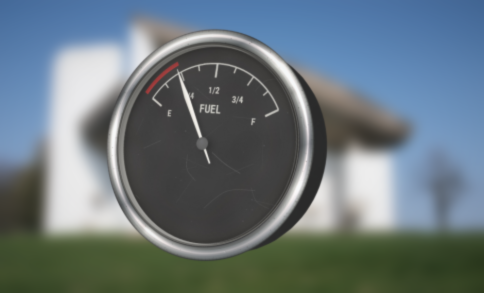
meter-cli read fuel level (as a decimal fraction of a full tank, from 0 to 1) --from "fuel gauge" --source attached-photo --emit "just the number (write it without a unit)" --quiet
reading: 0.25
